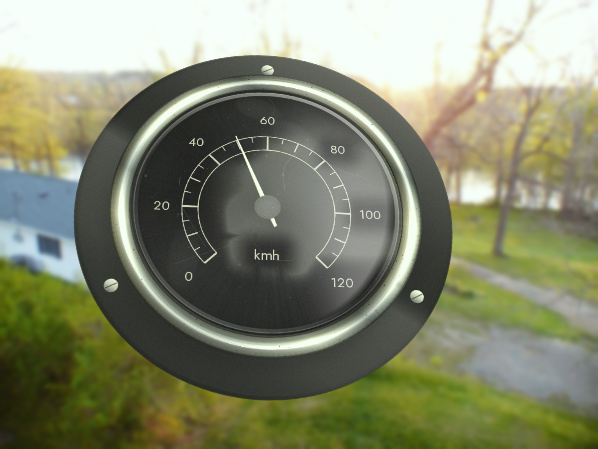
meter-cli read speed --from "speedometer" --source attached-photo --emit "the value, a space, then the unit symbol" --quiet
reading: 50 km/h
